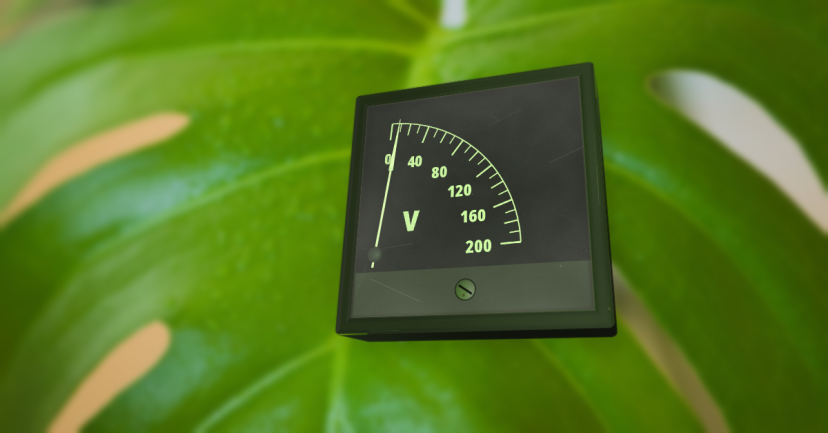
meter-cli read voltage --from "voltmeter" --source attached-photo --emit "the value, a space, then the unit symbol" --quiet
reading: 10 V
